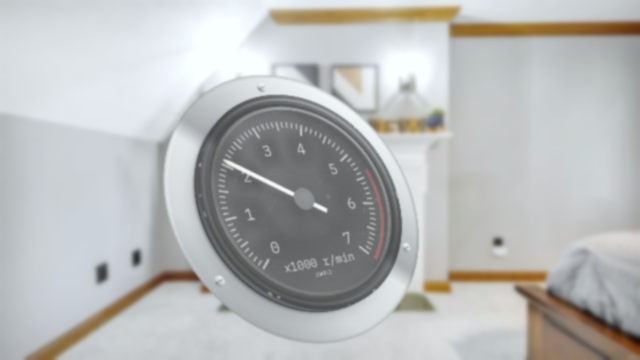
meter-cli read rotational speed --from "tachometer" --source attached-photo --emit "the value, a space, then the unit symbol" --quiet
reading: 2000 rpm
